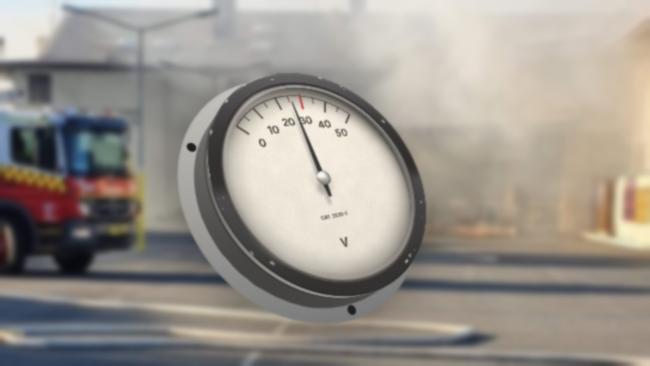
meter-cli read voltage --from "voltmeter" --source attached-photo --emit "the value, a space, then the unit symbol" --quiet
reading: 25 V
